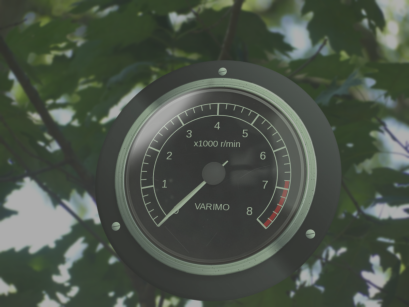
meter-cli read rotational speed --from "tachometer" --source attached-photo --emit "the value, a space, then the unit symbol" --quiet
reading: 0 rpm
